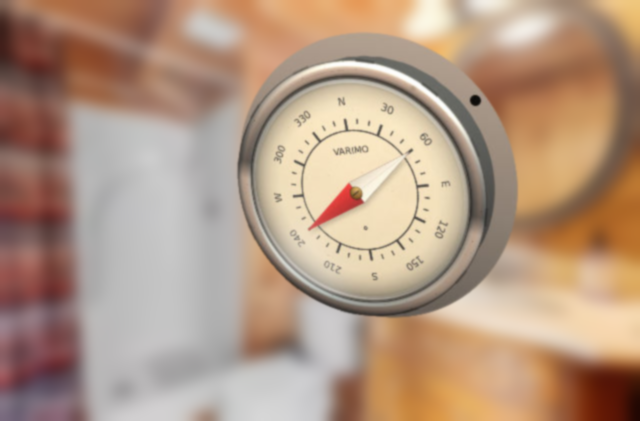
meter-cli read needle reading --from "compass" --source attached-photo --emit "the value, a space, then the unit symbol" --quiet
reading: 240 °
